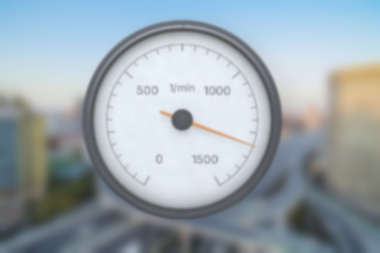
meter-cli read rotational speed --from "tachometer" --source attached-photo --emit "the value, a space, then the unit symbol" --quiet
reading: 1300 rpm
